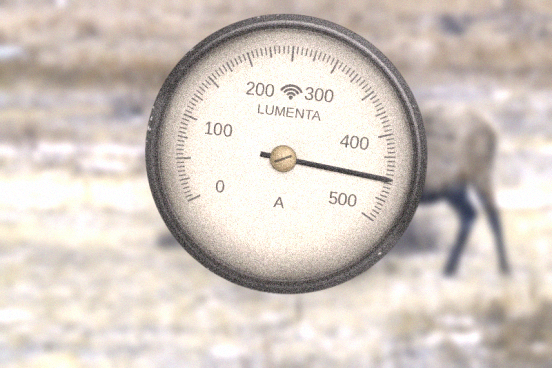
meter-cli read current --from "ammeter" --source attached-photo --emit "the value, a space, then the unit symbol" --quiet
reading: 450 A
